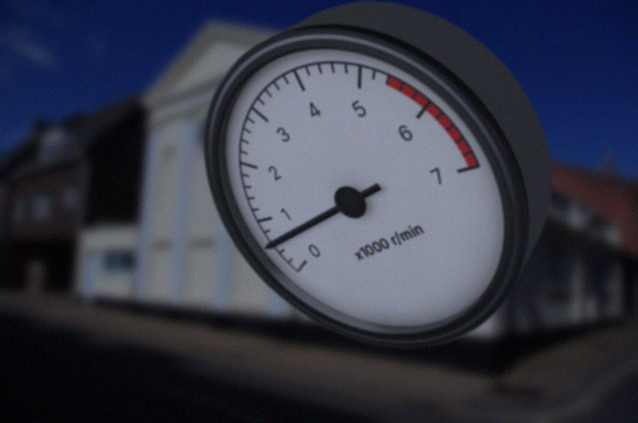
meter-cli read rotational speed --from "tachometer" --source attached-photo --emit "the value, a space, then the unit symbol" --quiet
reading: 600 rpm
